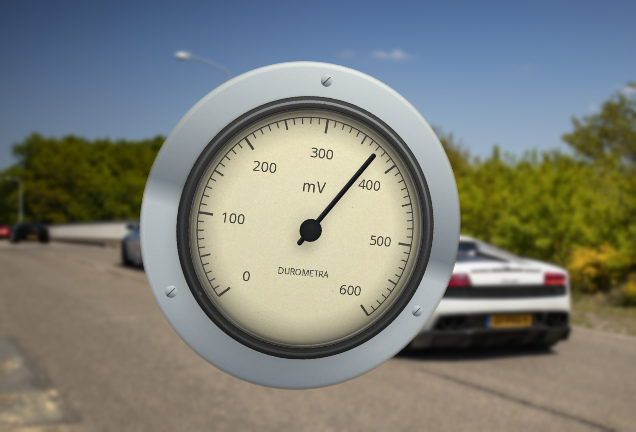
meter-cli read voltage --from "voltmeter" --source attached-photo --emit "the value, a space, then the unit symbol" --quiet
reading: 370 mV
